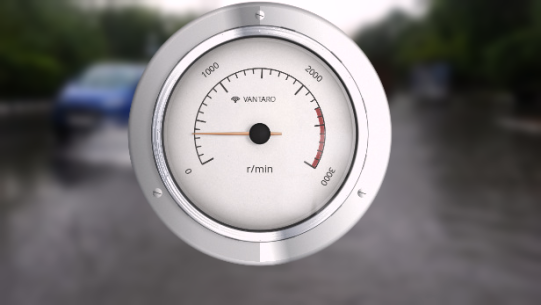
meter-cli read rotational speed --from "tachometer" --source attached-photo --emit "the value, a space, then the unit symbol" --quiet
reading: 350 rpm
